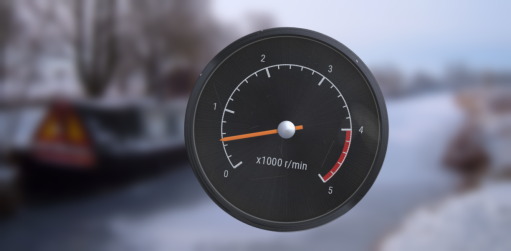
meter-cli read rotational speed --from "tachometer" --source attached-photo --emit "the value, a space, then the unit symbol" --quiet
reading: 500 rpm
